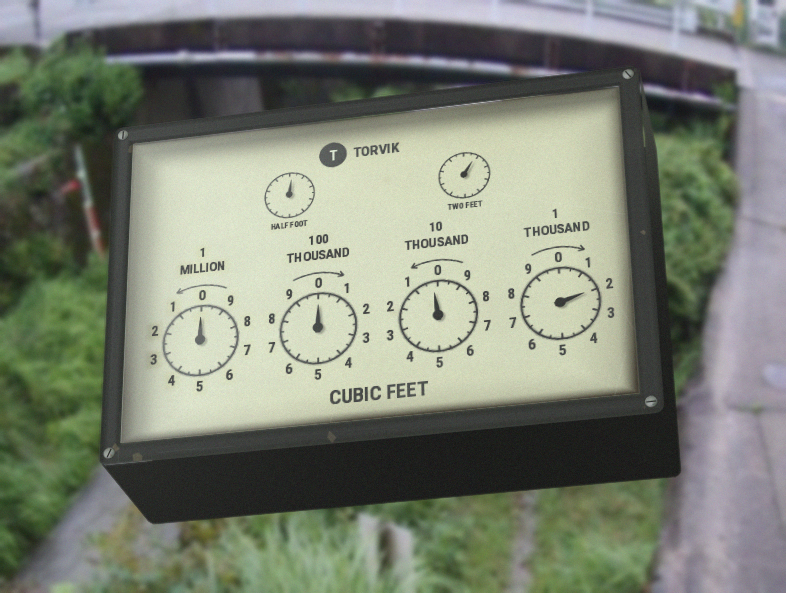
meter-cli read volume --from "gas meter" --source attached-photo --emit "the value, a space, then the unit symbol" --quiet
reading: 200 ft³
